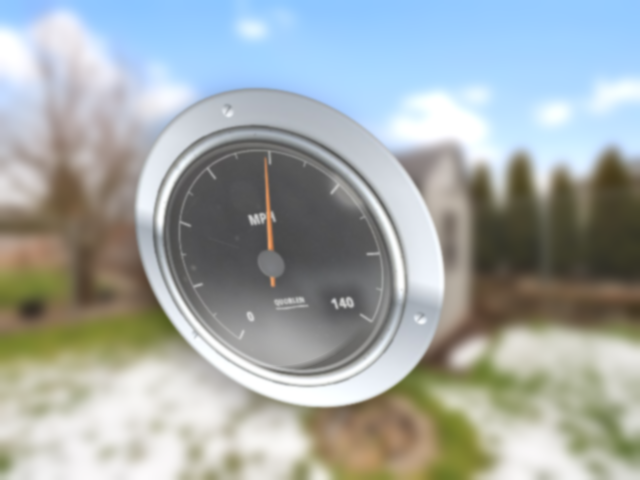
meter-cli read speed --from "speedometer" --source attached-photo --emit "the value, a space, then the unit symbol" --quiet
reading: 80 mph
